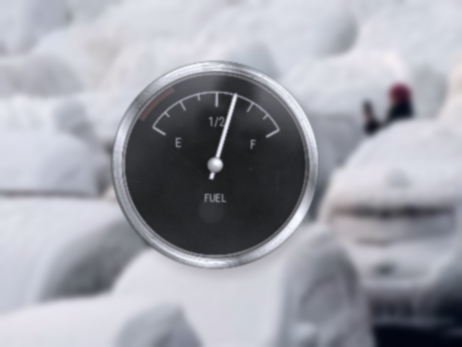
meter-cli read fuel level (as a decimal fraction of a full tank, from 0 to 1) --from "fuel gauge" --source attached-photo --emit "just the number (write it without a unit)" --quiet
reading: 0.625
